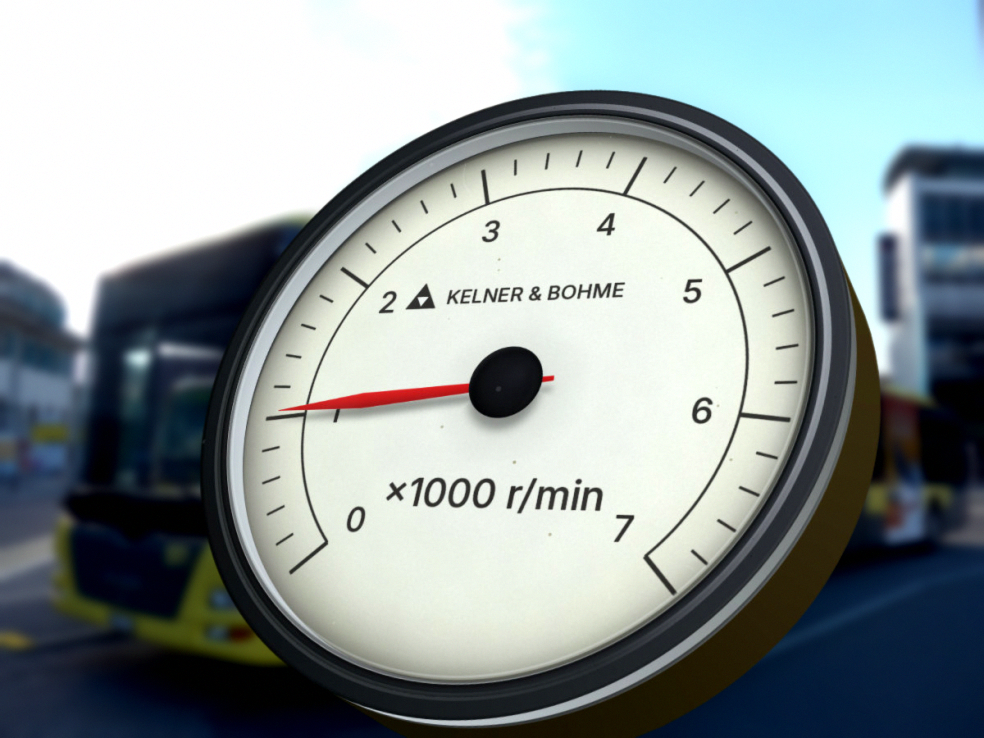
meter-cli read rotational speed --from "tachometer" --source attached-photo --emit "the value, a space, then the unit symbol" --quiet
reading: 1000 rpm
